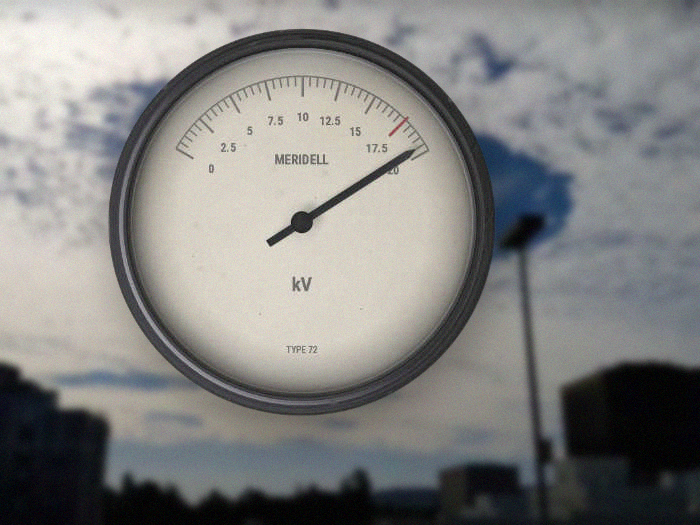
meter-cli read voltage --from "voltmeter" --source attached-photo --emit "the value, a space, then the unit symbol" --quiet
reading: 19.5 kV
